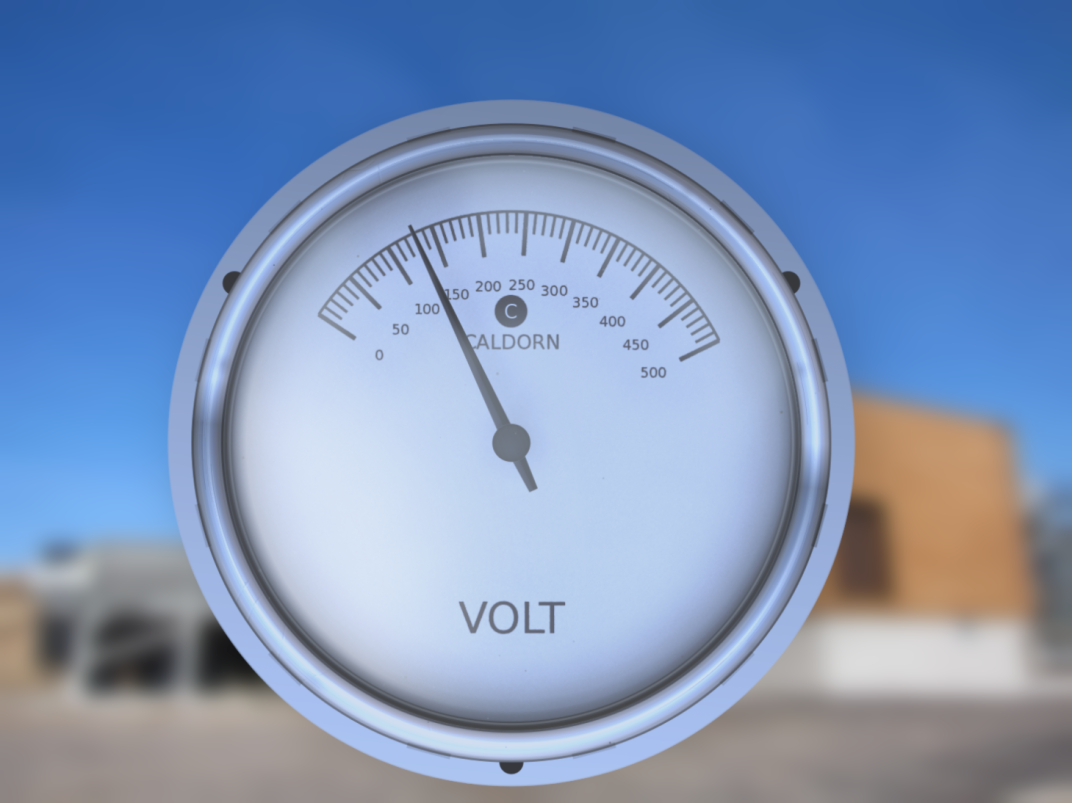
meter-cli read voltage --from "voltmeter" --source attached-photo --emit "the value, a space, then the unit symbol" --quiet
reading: 130 V
